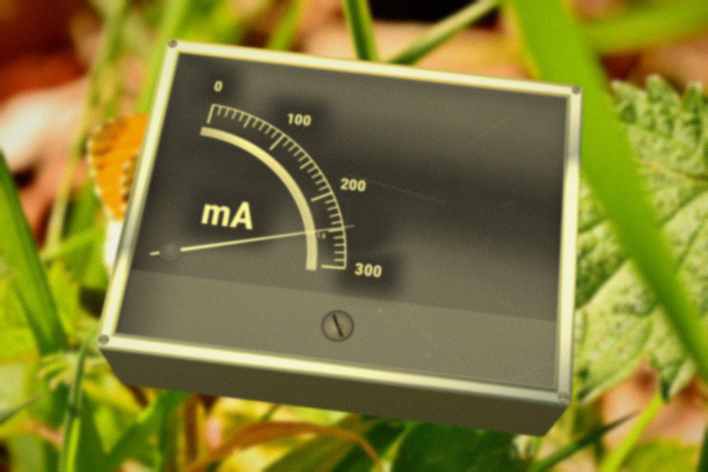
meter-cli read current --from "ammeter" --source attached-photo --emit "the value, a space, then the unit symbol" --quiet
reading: 250 mA
